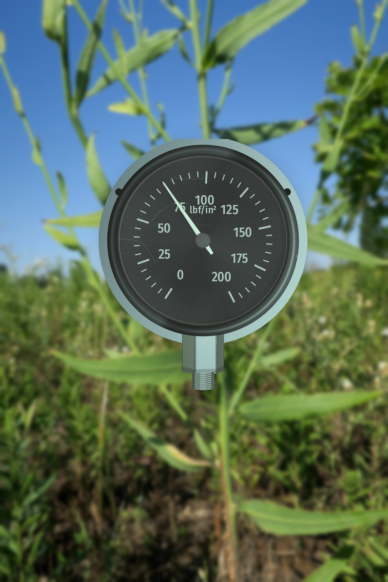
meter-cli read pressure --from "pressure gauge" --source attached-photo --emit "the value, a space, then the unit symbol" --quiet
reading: 75 psi
